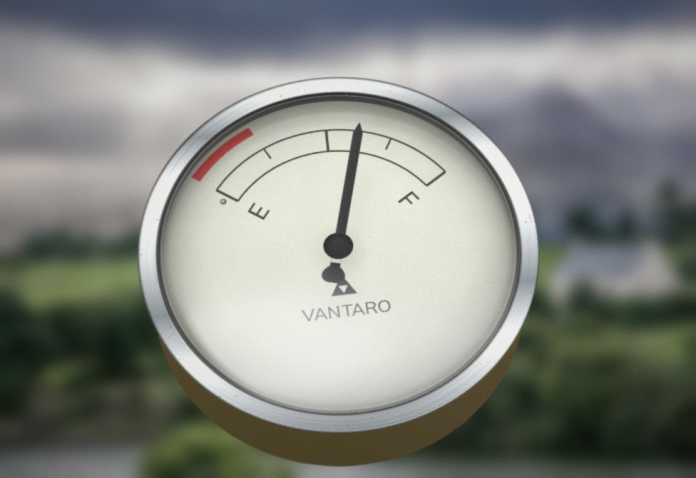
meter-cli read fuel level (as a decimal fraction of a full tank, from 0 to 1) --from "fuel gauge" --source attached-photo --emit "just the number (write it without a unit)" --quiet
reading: 0.625
